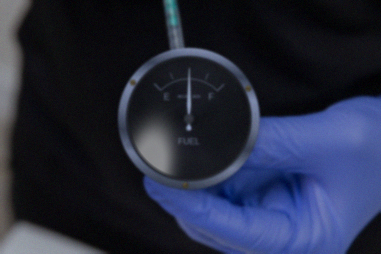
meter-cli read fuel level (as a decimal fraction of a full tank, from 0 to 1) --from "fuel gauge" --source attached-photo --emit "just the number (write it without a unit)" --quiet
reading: 0.5
